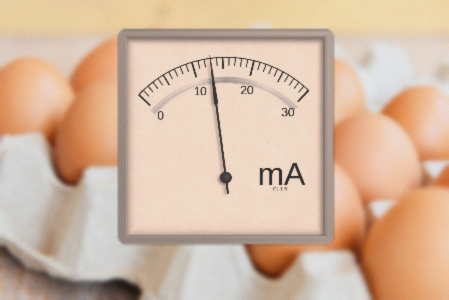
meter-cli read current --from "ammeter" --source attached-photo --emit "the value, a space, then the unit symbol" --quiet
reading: 13 mA
